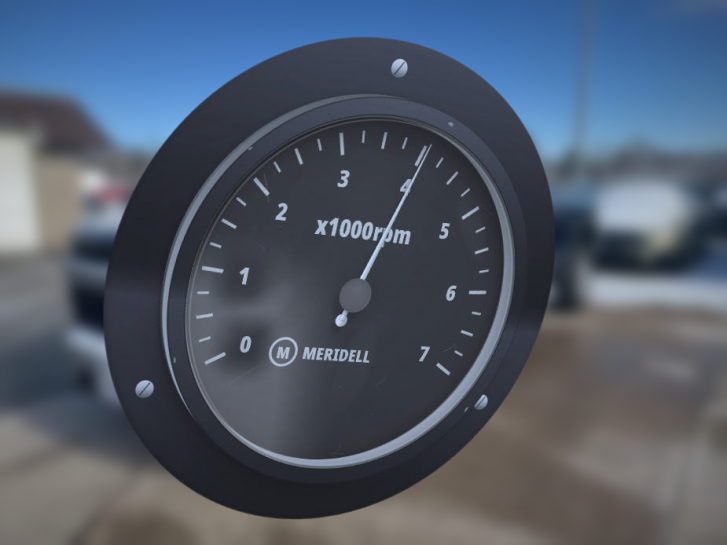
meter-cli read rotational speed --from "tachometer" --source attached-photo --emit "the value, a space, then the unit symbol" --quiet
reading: 4000 rpm
